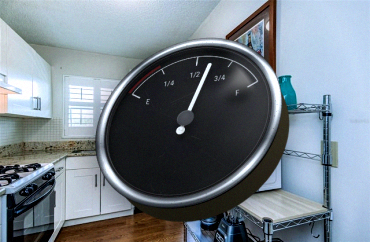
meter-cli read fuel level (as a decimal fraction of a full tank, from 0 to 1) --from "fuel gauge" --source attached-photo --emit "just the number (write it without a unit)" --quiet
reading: 0.625
